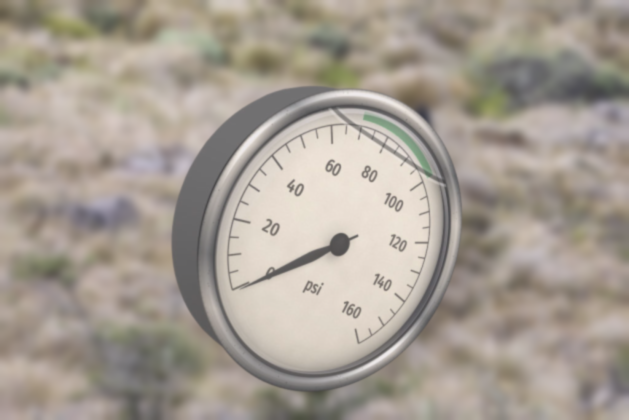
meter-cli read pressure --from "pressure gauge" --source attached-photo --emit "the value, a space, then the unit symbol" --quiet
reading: 0 psi
